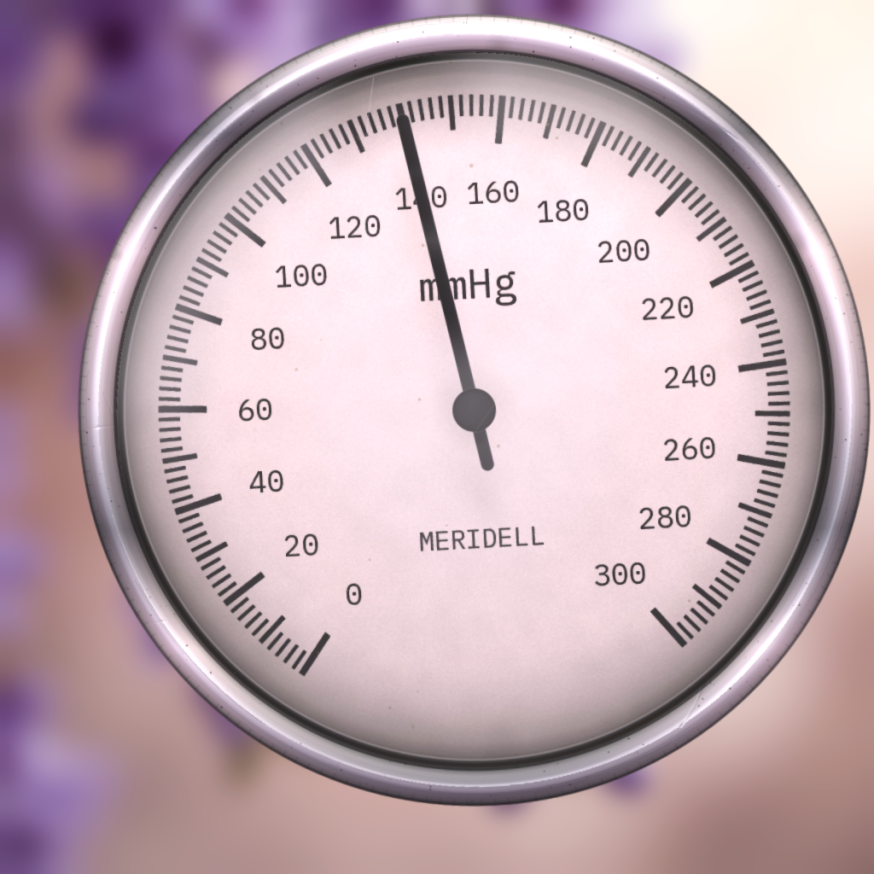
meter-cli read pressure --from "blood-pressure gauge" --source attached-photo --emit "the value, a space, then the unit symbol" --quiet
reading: 140 mmHg
